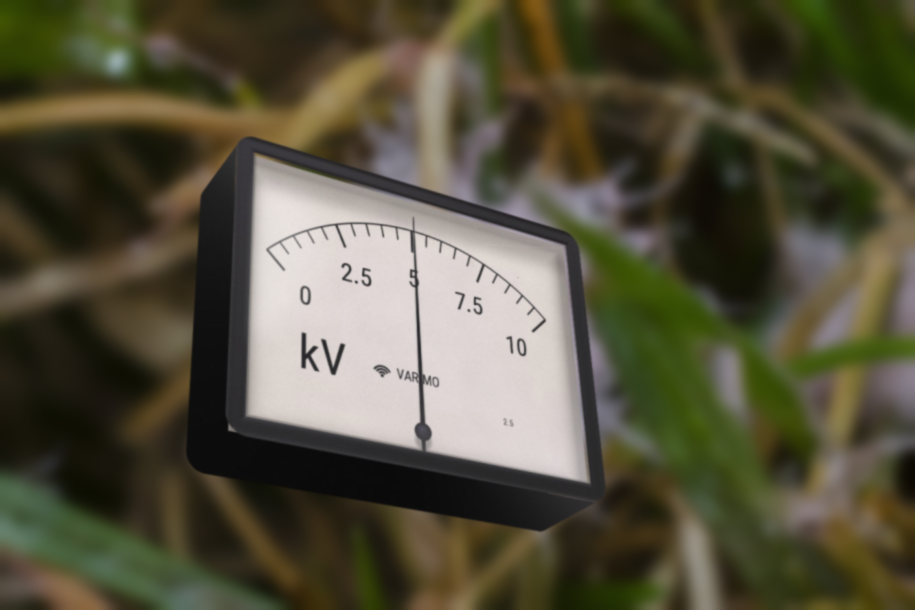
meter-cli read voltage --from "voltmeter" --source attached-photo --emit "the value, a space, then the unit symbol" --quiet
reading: 5 kV
